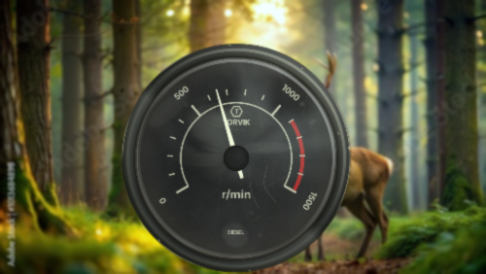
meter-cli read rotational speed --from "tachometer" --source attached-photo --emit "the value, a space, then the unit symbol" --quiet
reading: 650 rpm
